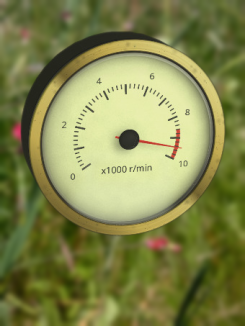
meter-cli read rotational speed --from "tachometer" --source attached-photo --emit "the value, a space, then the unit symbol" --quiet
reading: 9400 rpm
